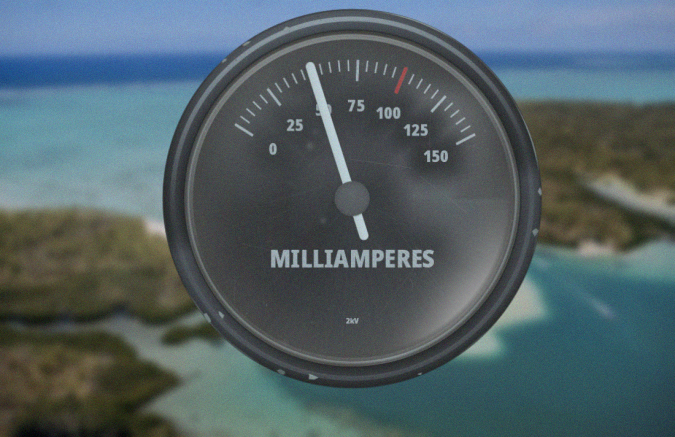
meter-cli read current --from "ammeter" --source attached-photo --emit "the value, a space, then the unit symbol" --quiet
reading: 50 mA
